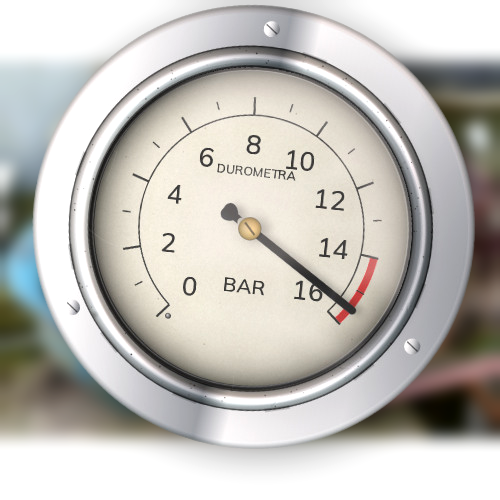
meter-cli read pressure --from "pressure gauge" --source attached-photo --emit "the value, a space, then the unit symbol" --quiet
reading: 15.5 bar
